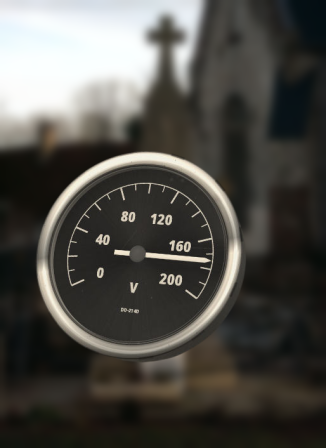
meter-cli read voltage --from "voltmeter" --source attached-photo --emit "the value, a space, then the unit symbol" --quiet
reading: 175 V
